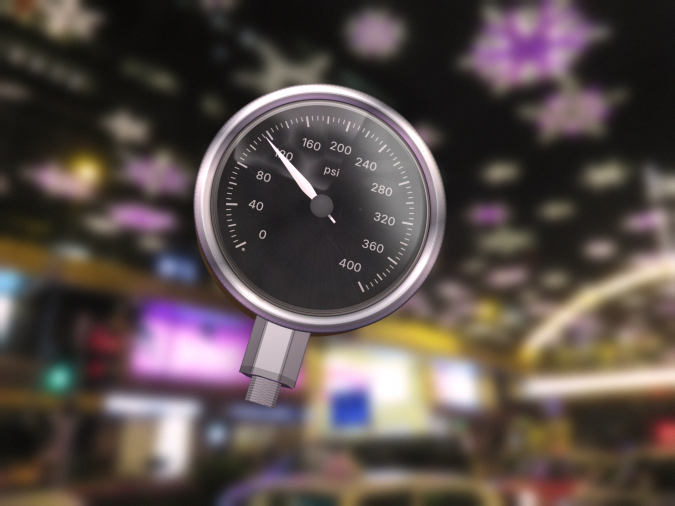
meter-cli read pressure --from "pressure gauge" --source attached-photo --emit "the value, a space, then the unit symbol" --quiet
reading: 115 psi
